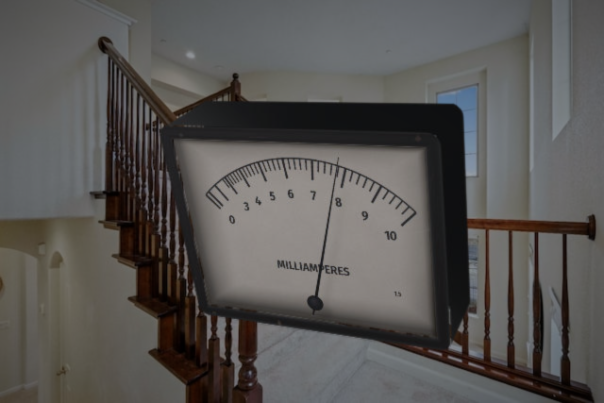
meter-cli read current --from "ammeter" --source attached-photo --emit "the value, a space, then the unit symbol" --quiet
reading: 7.8 mA
